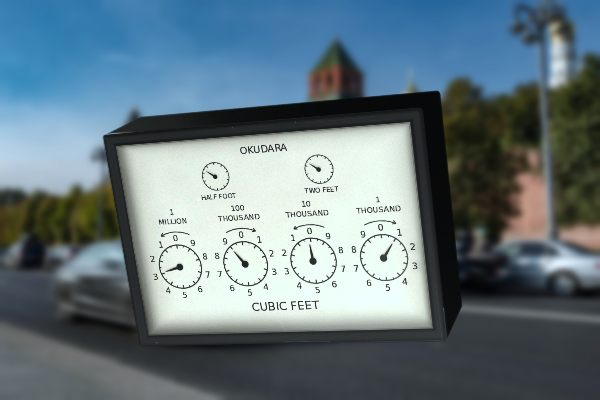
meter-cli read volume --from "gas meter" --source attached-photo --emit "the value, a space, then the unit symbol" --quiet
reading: 290100 ft³
